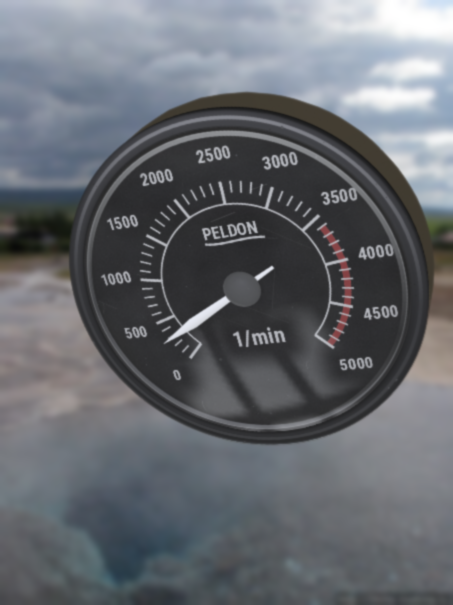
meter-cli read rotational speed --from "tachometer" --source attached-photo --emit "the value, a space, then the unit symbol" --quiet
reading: 300 rpm
